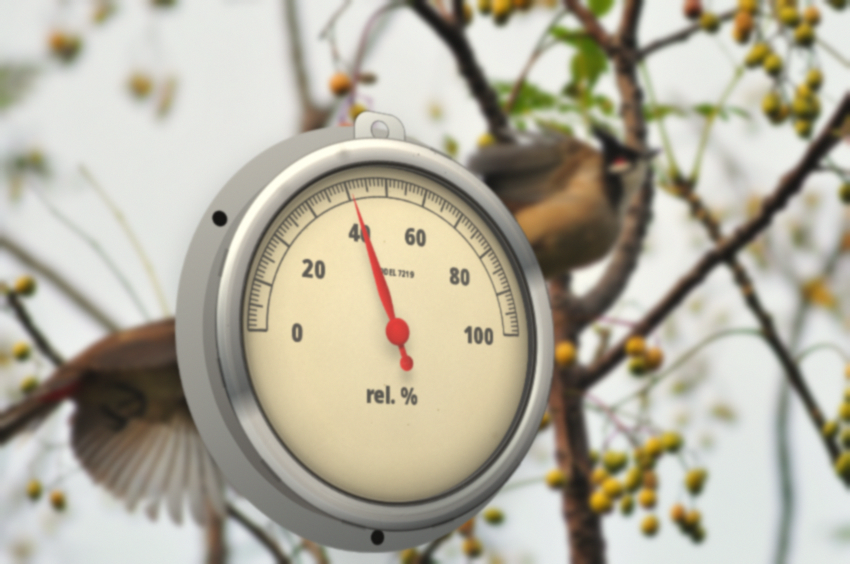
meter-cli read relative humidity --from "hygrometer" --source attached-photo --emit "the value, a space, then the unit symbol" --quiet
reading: 40 %
